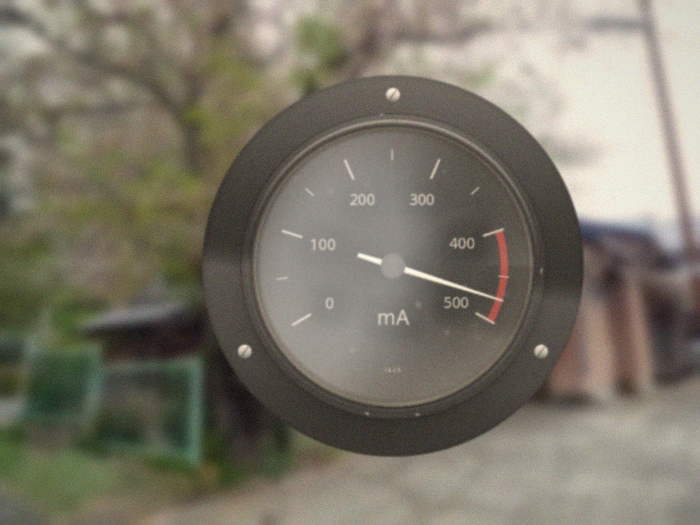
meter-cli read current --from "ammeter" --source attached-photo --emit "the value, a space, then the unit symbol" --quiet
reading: 475 mA
